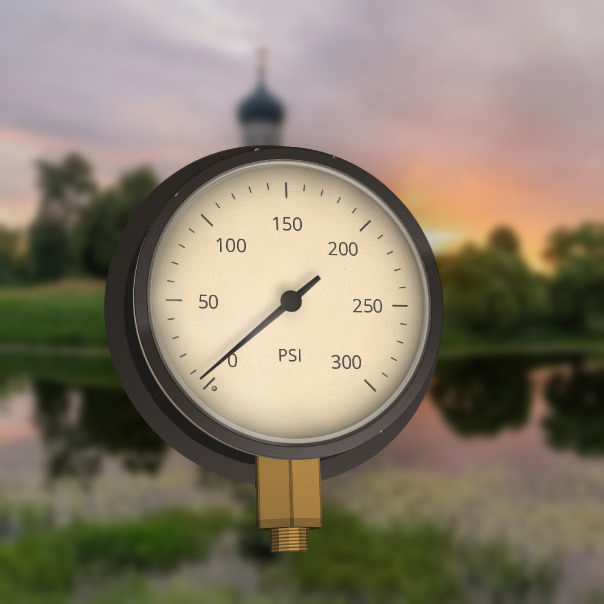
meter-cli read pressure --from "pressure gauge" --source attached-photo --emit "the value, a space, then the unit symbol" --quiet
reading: 5 psi
